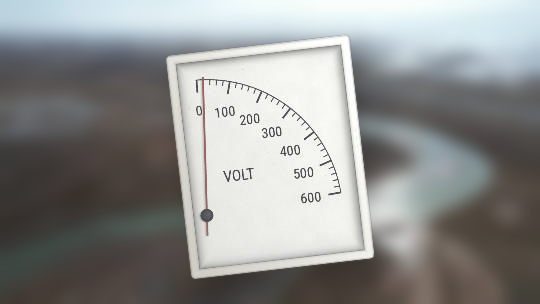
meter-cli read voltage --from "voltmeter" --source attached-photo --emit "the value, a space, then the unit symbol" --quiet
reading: 20 V
